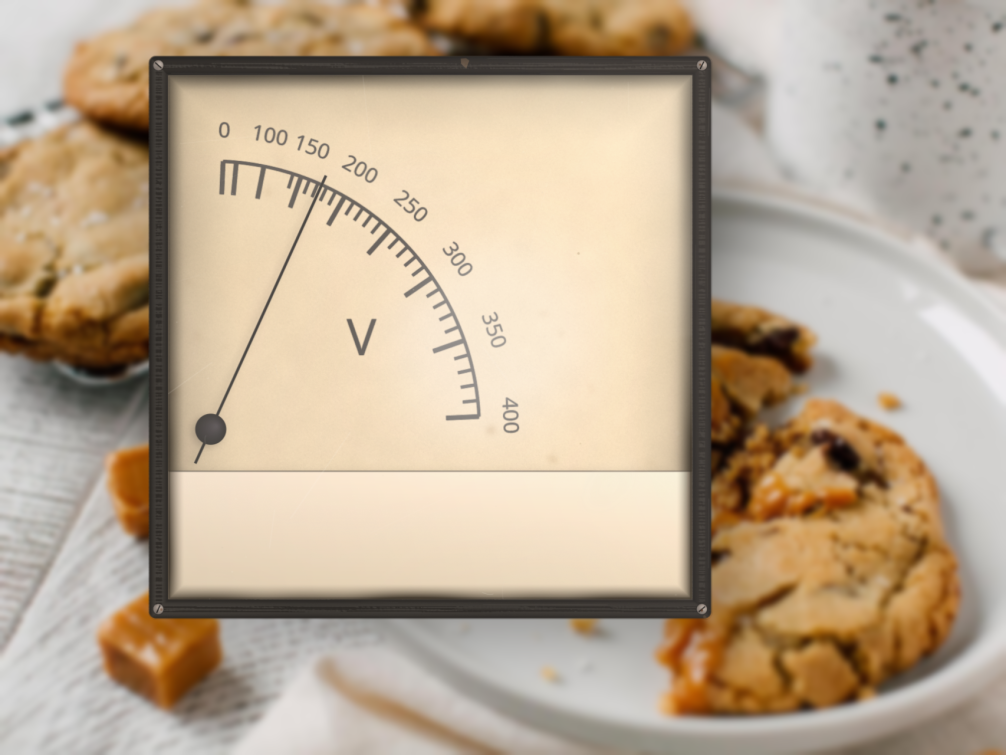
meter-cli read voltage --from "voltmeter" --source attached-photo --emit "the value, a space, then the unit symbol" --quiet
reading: 175 V
